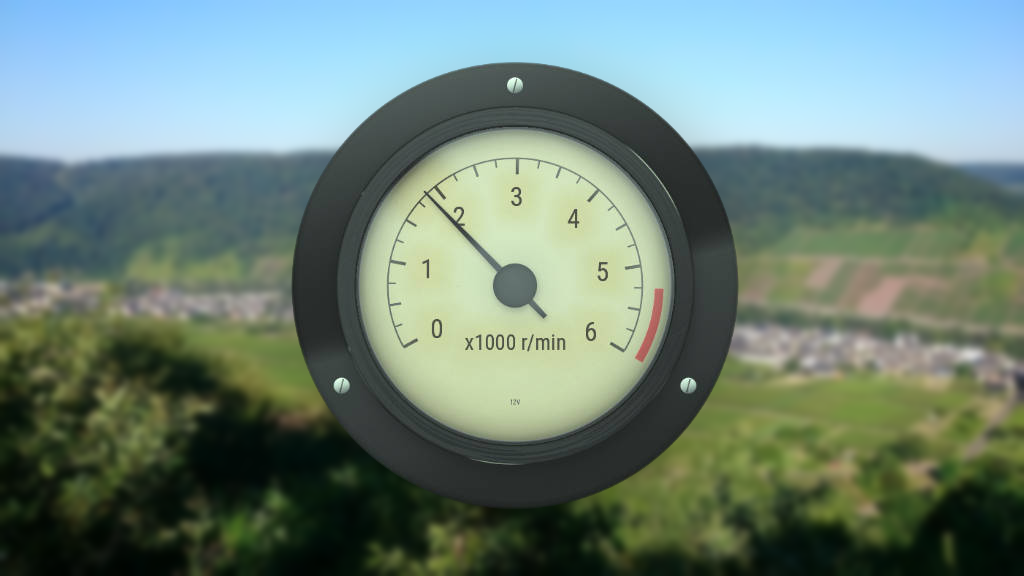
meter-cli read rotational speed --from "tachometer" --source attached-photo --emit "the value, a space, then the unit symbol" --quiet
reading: 1875 rpm
